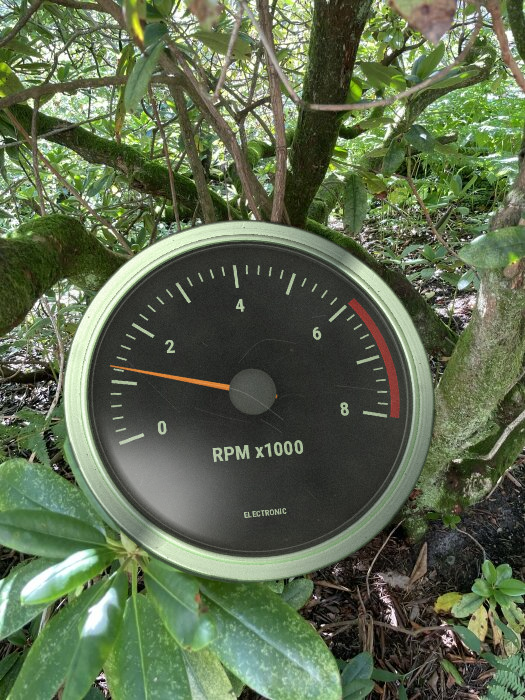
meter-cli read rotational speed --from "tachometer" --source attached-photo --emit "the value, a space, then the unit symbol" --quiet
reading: 1200 rpm
